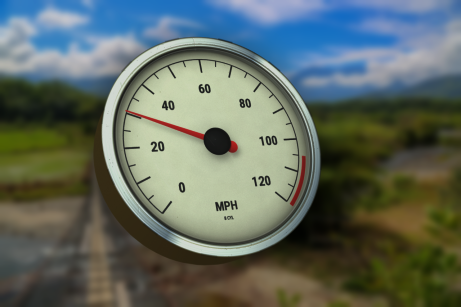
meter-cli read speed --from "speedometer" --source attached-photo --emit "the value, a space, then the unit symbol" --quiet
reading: 30 mph
